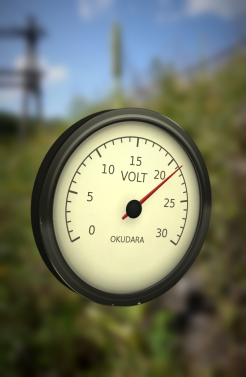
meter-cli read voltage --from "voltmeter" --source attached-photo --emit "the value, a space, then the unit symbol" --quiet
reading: 21 V
